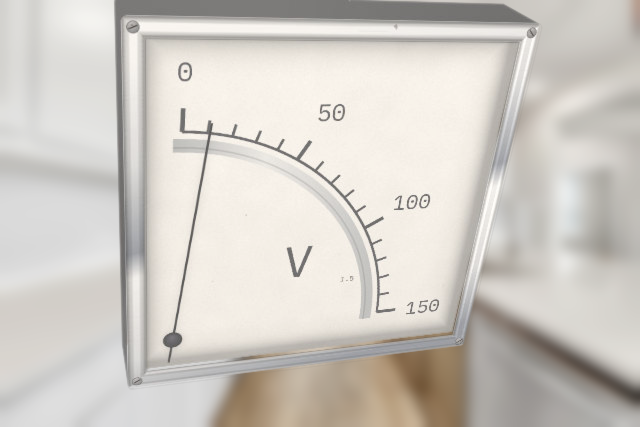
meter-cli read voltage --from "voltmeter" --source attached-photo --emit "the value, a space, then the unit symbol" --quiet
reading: 10 V
